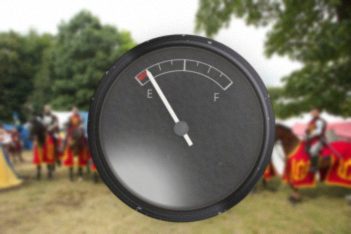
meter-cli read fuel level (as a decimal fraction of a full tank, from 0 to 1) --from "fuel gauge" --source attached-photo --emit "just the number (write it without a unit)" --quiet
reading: 0.125
